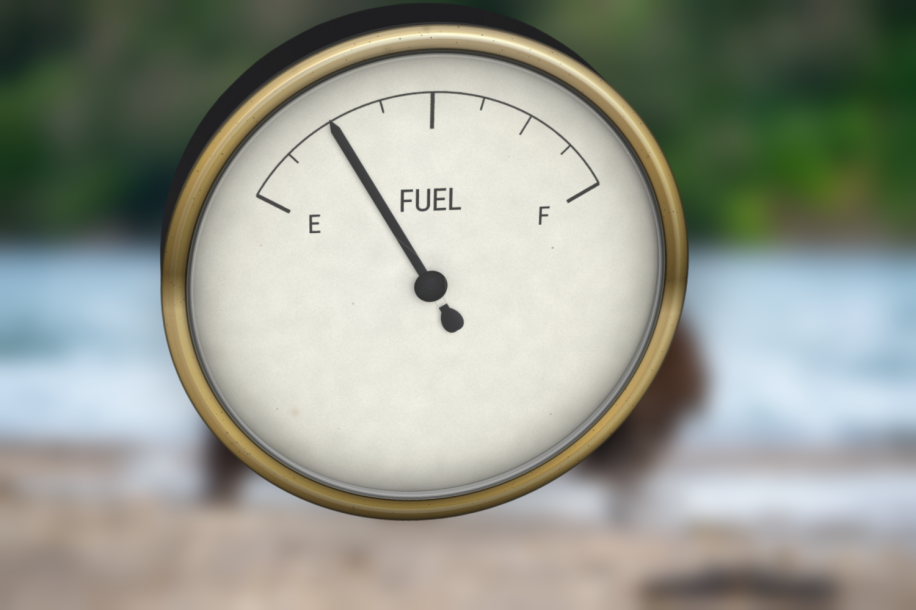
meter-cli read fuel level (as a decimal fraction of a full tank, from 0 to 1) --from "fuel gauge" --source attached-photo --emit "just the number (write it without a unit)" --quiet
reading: 0.25
